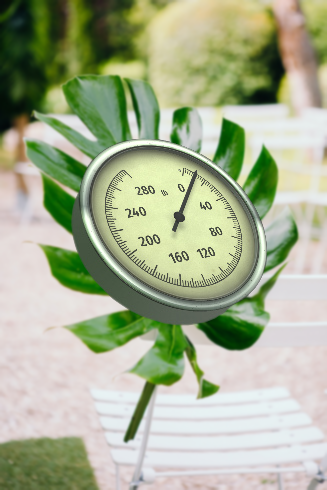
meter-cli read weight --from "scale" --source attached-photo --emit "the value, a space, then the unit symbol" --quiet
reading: 10 lb
